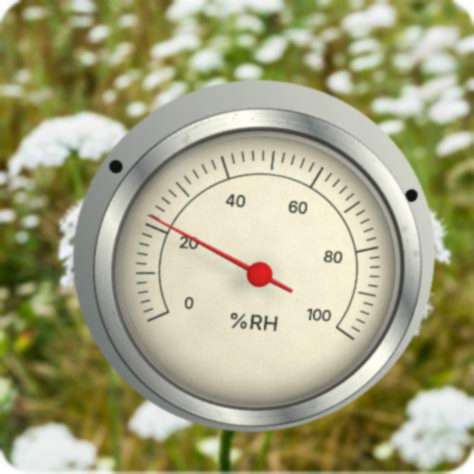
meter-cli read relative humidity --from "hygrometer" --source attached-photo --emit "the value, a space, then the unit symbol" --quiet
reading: 22 %
